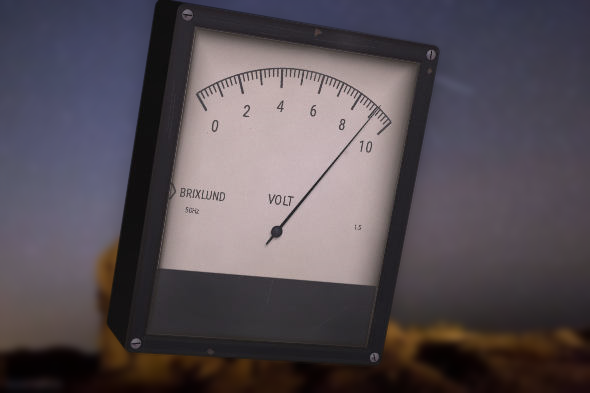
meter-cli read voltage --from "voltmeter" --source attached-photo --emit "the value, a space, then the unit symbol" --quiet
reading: 9 V
